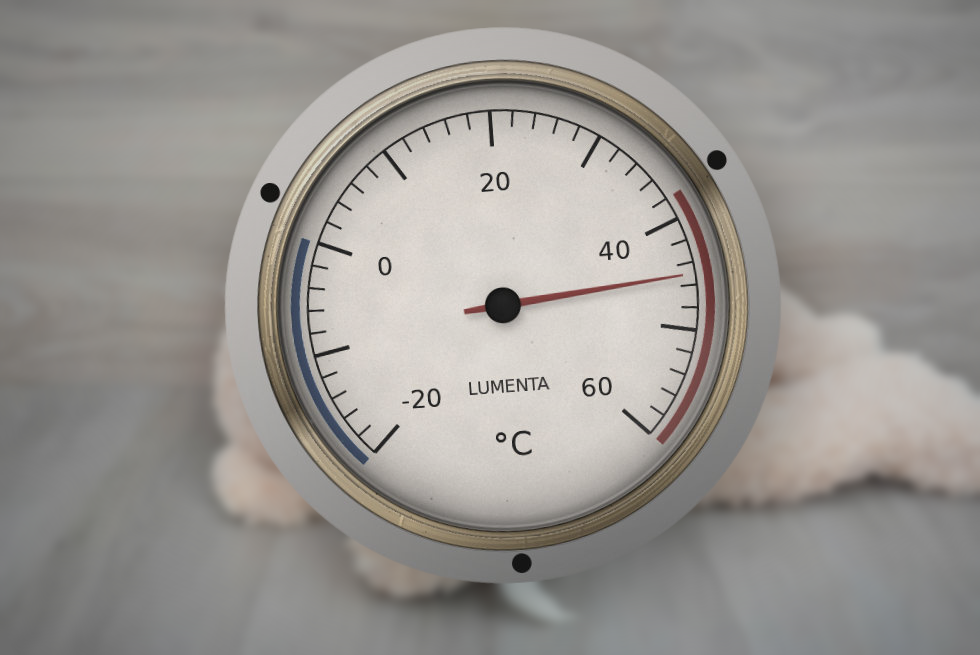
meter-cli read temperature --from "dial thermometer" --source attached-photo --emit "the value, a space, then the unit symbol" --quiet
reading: 45 °C
